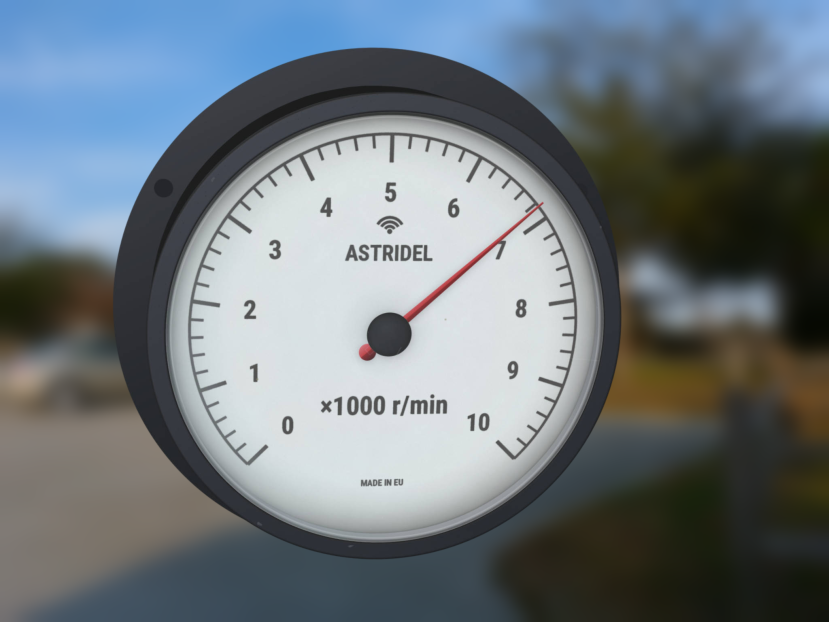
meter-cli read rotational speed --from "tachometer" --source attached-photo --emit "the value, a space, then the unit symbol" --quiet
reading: 6800 rpm
